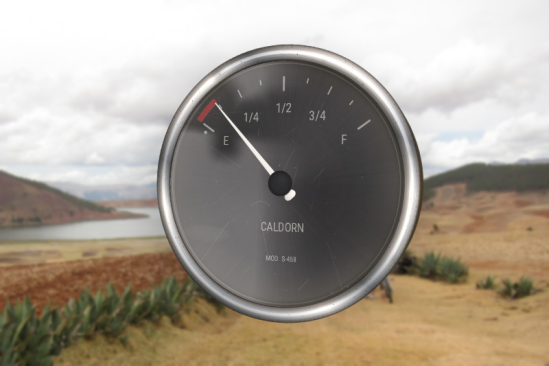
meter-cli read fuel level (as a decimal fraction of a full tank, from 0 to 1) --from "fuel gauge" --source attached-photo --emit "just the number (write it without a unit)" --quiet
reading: 0.125
